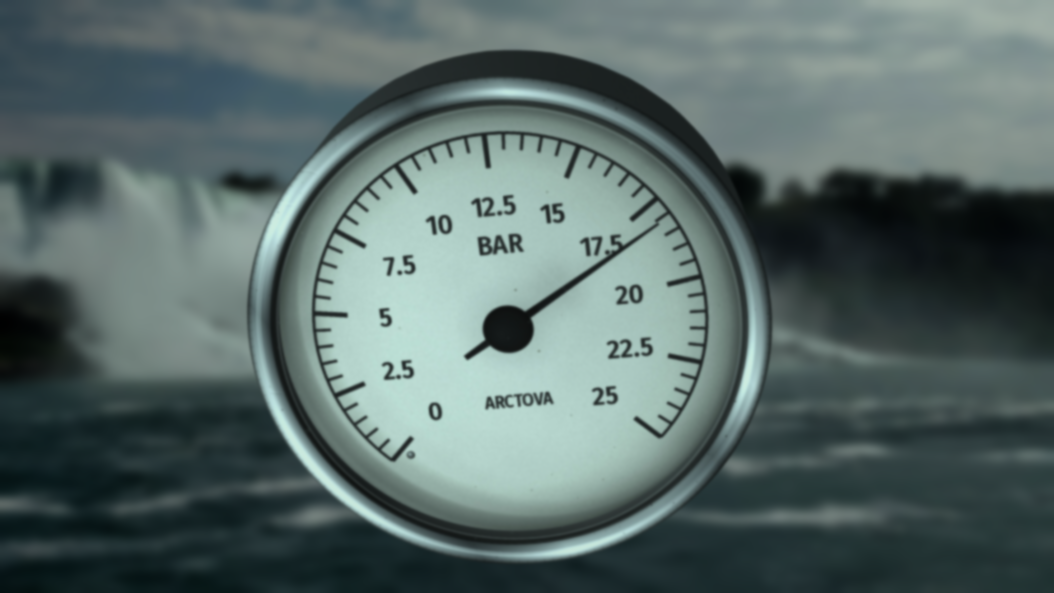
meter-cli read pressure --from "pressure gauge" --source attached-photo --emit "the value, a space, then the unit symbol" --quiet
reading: 18 bar
